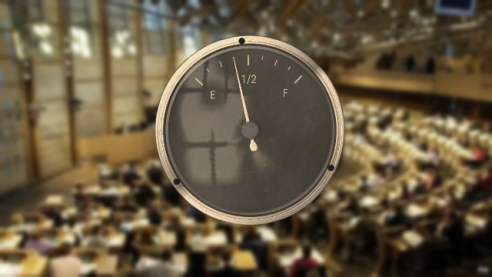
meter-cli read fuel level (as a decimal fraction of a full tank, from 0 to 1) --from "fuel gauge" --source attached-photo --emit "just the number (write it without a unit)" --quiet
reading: 0.375
